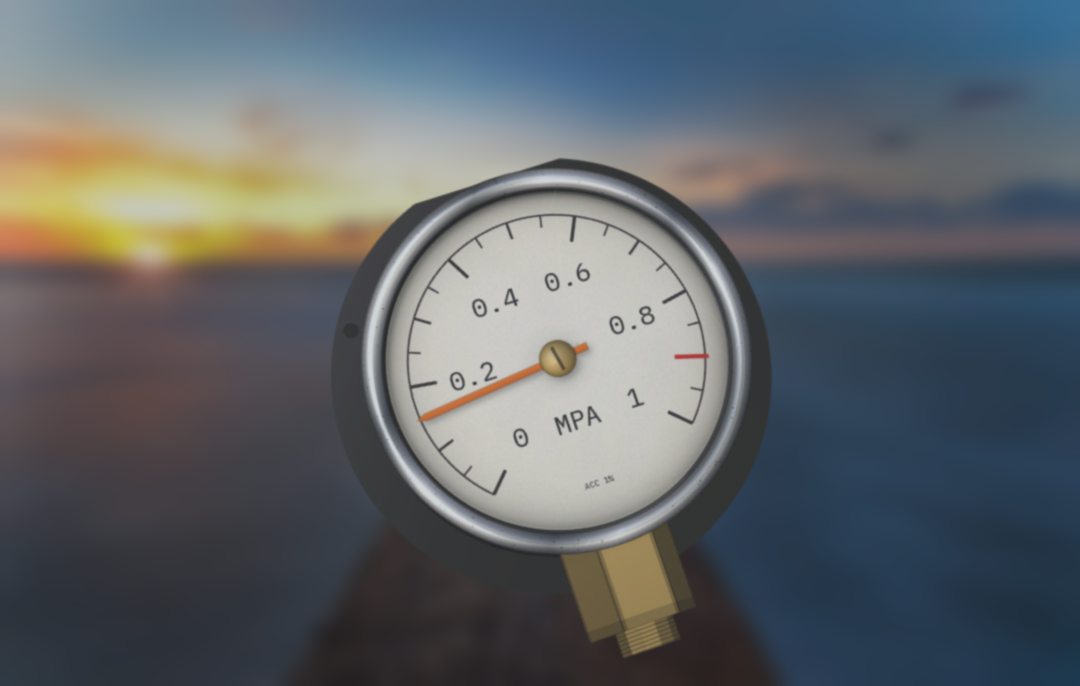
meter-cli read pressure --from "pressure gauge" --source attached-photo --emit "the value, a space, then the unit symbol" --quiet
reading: 0.15 MPa
